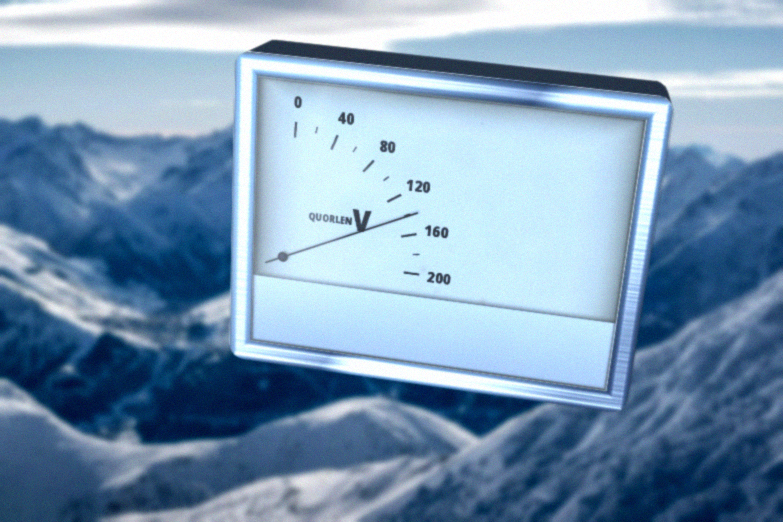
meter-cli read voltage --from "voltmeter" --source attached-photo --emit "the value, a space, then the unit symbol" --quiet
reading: 140 V
